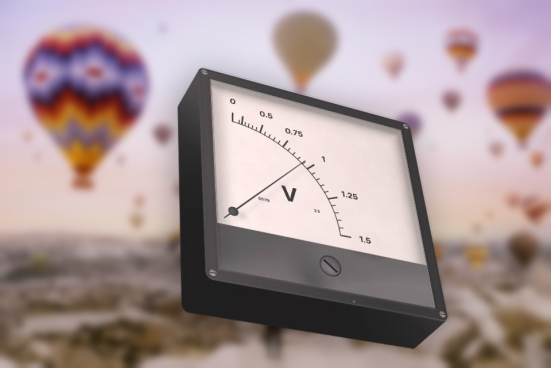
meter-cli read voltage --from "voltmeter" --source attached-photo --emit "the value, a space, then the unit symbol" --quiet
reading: 0.95 V
